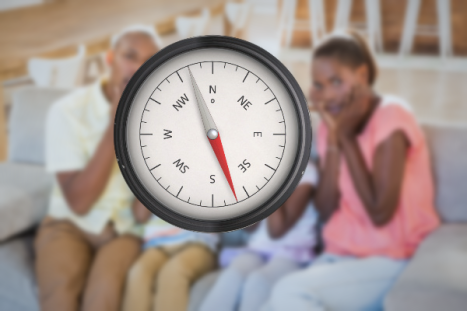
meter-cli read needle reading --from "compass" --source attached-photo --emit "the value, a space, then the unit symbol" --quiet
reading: 160 °
